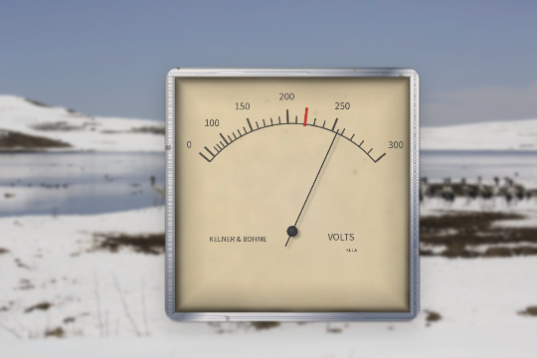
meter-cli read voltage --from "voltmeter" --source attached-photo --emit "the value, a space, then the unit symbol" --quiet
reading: 255 V
